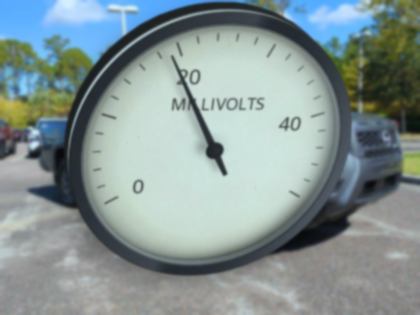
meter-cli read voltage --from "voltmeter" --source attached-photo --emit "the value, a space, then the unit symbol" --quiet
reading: 19 mV
